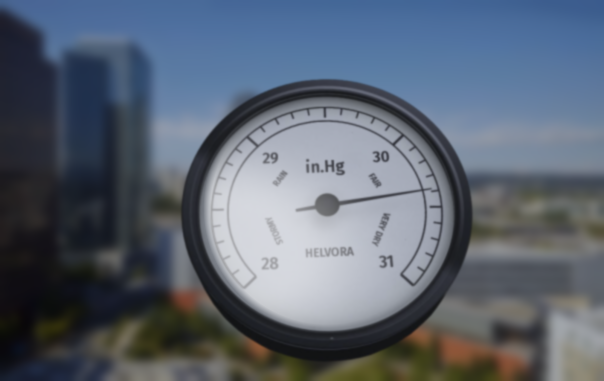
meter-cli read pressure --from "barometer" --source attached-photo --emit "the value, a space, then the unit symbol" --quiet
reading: 30.4 inHg
